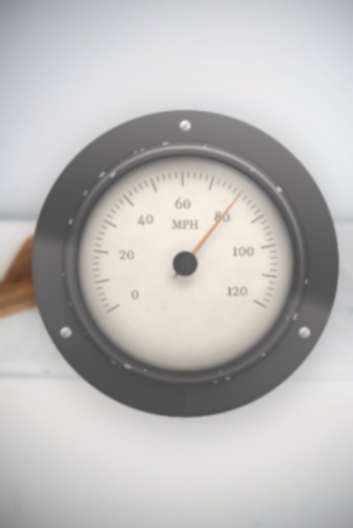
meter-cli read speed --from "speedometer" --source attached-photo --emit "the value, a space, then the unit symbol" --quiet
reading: 80 mph
